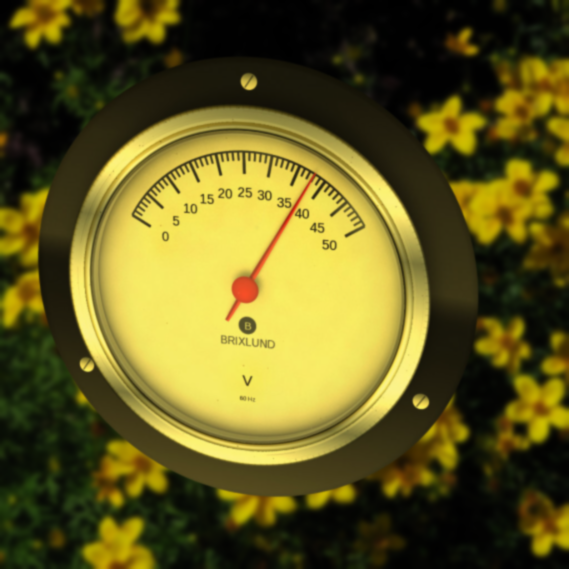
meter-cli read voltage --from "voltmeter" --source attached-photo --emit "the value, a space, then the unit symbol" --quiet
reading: 38 V
